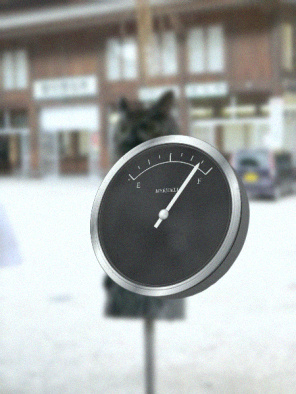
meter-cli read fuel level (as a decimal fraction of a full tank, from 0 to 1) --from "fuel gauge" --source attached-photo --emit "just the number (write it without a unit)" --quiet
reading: 0.875
